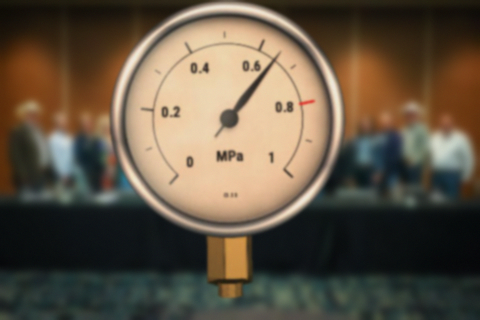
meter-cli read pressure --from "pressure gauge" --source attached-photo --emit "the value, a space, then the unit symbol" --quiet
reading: 0.65 MPa
